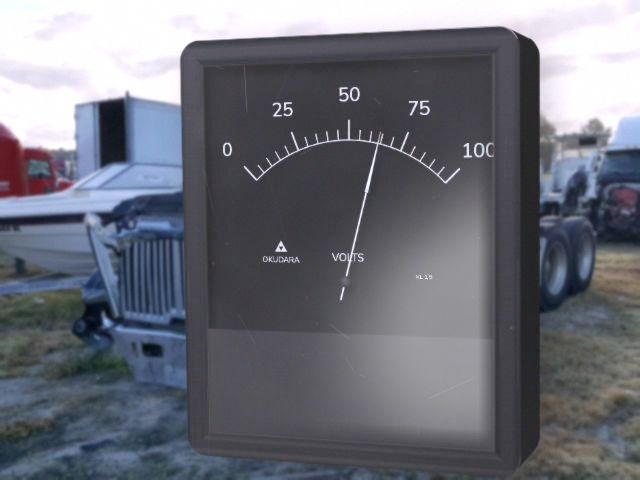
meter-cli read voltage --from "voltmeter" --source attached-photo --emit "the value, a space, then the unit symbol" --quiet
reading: 65 V
